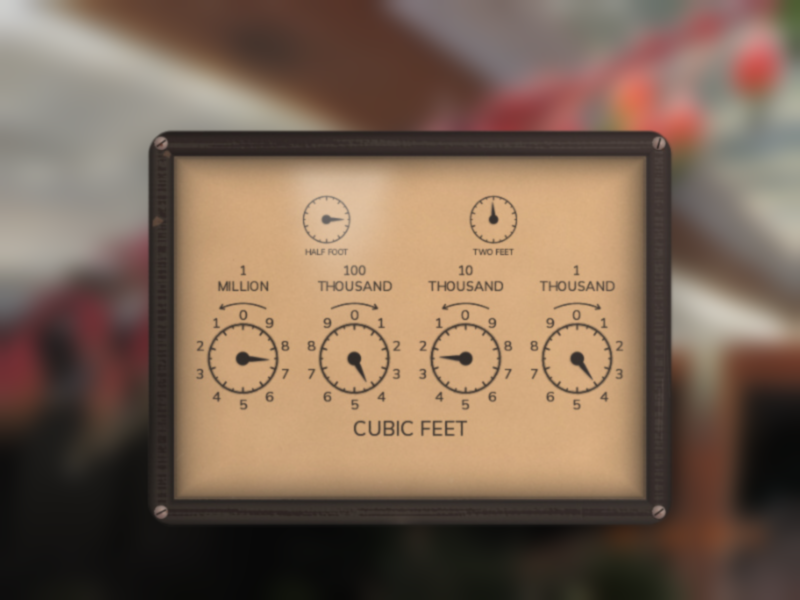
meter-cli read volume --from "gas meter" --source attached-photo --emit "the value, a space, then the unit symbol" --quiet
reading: 742400 ft³
